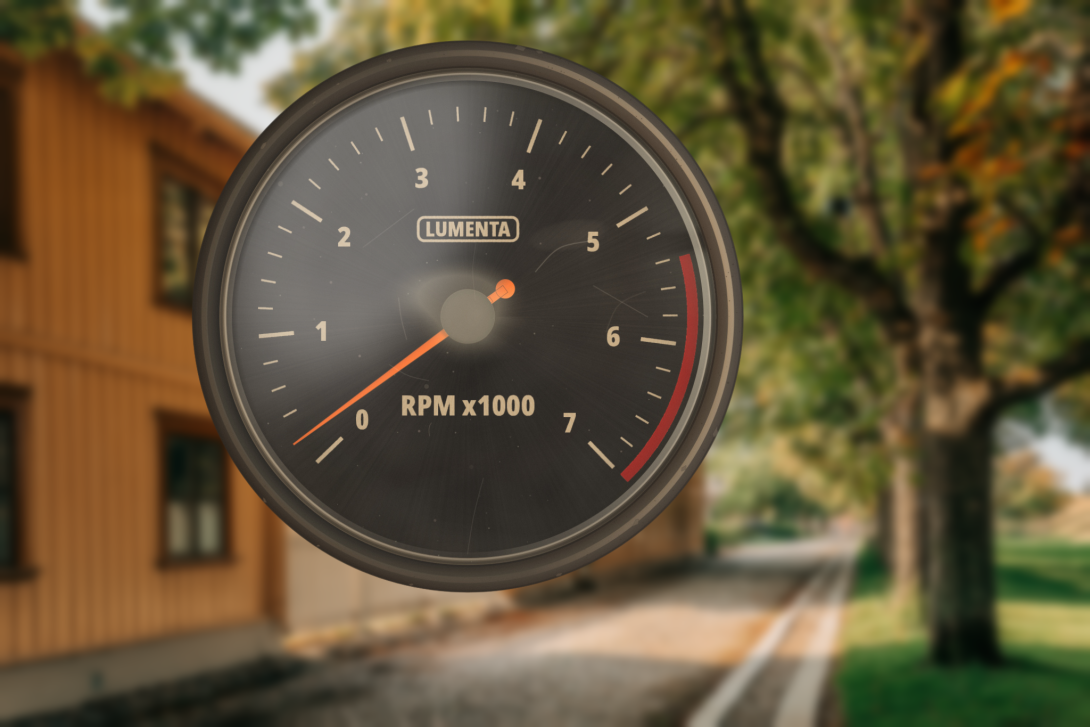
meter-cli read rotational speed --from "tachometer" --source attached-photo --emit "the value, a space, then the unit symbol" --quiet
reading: 200 rpm
